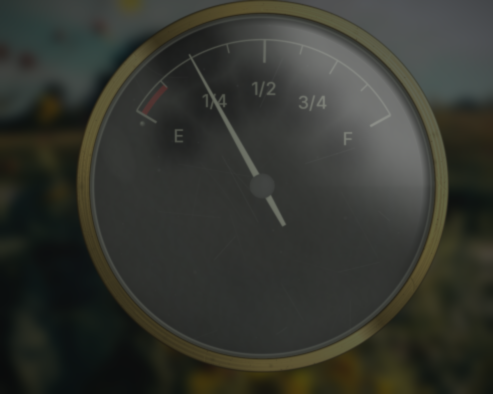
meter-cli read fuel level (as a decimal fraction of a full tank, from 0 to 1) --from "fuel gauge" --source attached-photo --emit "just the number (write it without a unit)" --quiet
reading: 0.25
